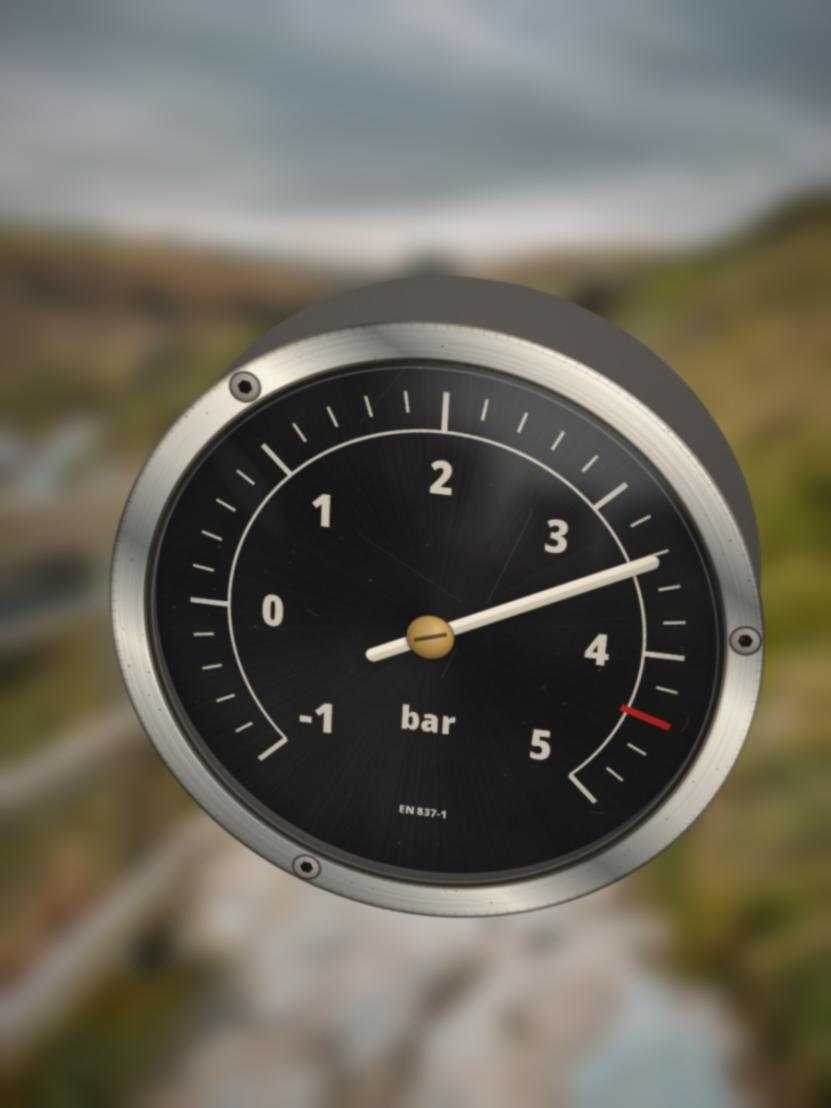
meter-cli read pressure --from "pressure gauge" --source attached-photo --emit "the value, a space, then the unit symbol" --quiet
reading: 3.4 bar
